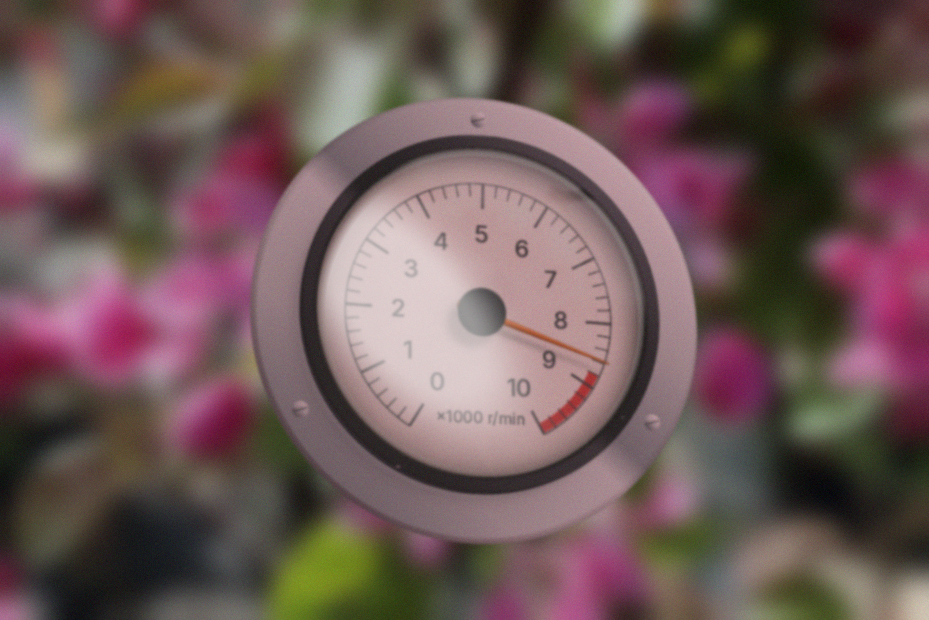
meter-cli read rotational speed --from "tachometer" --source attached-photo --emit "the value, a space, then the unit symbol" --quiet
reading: 8600 rpm
